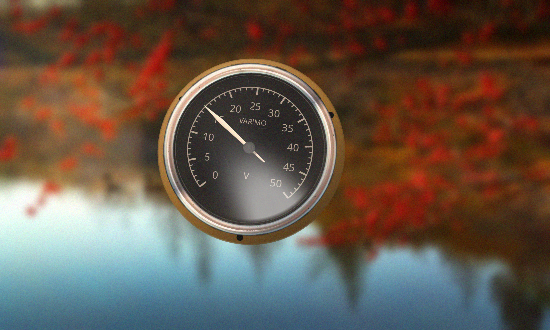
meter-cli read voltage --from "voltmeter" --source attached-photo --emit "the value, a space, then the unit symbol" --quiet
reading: 15 V
